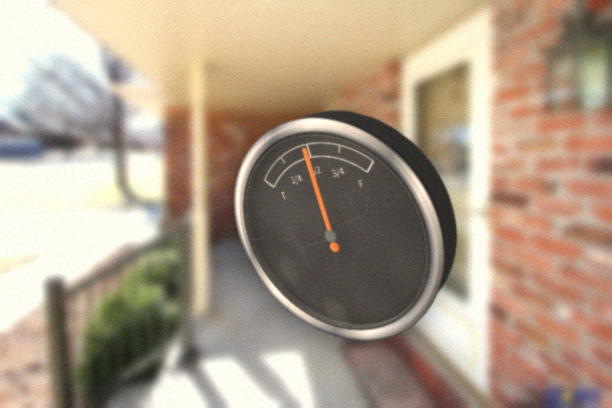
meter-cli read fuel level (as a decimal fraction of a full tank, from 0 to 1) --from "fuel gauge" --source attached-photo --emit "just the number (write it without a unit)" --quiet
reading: 0.5
